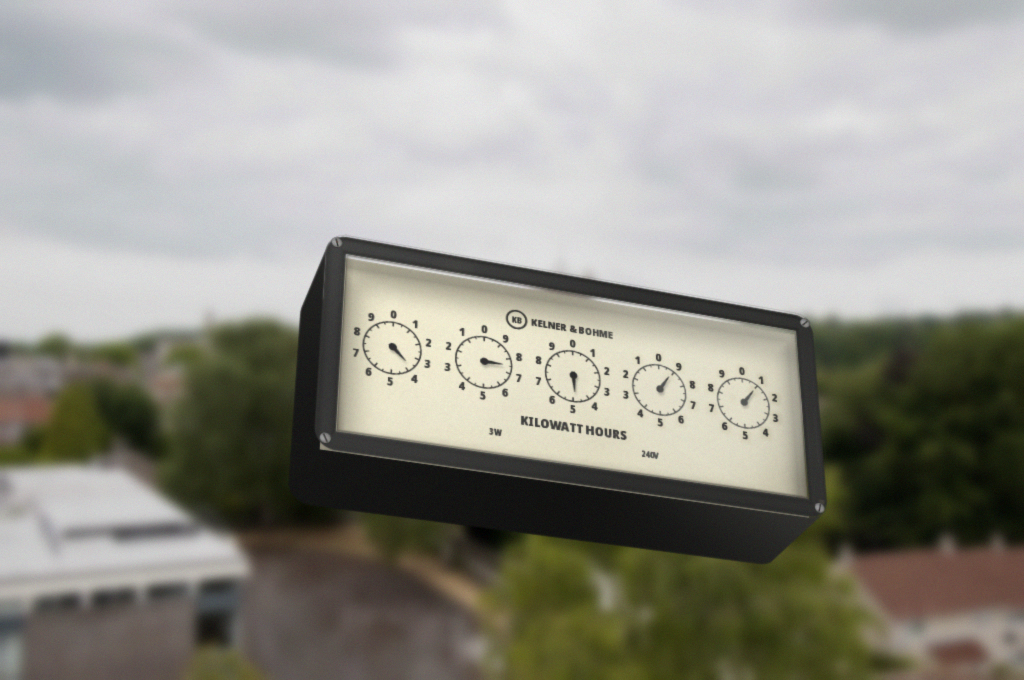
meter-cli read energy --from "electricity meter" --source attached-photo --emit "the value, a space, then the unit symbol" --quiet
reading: 37491 kWh
